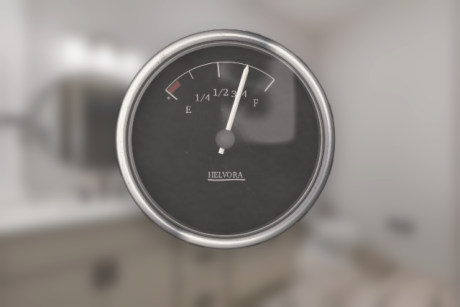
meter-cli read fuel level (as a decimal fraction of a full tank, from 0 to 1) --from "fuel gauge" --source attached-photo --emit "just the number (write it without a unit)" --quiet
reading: 0.75
